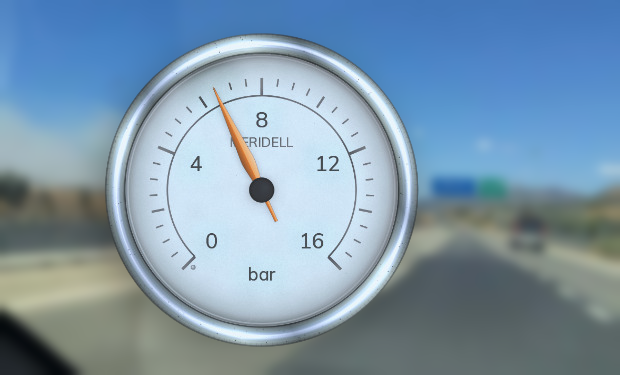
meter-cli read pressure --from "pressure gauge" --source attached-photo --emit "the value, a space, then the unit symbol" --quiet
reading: 6.5 bar
